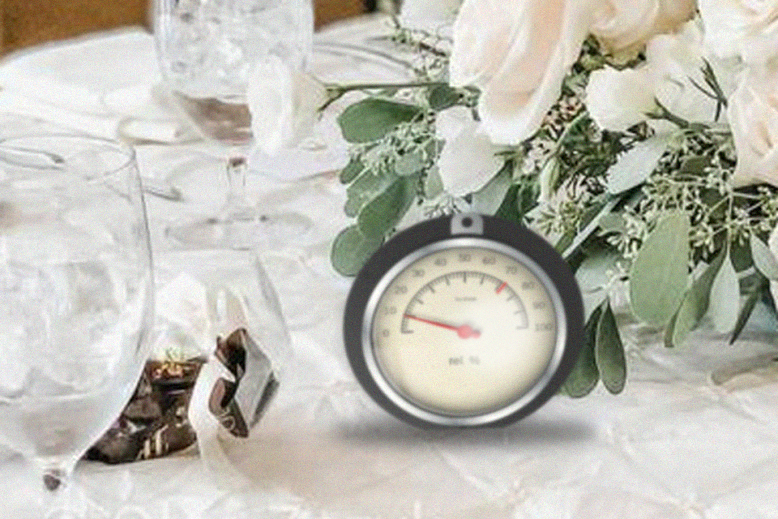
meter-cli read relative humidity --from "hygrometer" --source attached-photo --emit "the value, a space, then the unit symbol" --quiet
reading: 10 %
